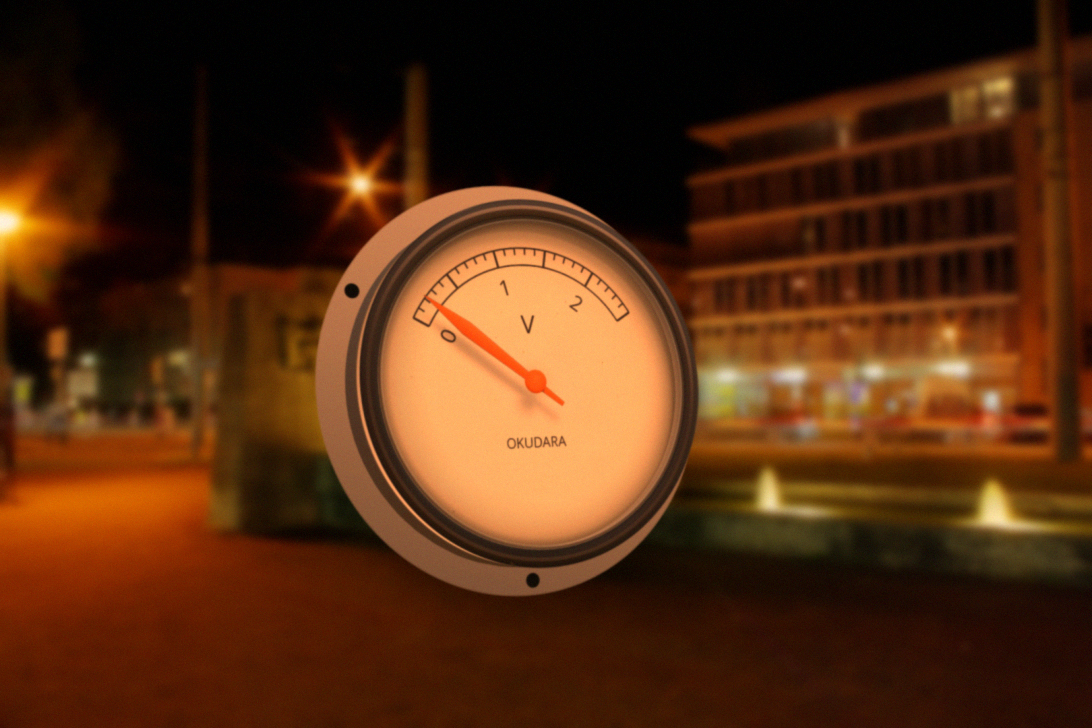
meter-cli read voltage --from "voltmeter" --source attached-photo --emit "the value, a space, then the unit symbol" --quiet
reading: 0.2 V
